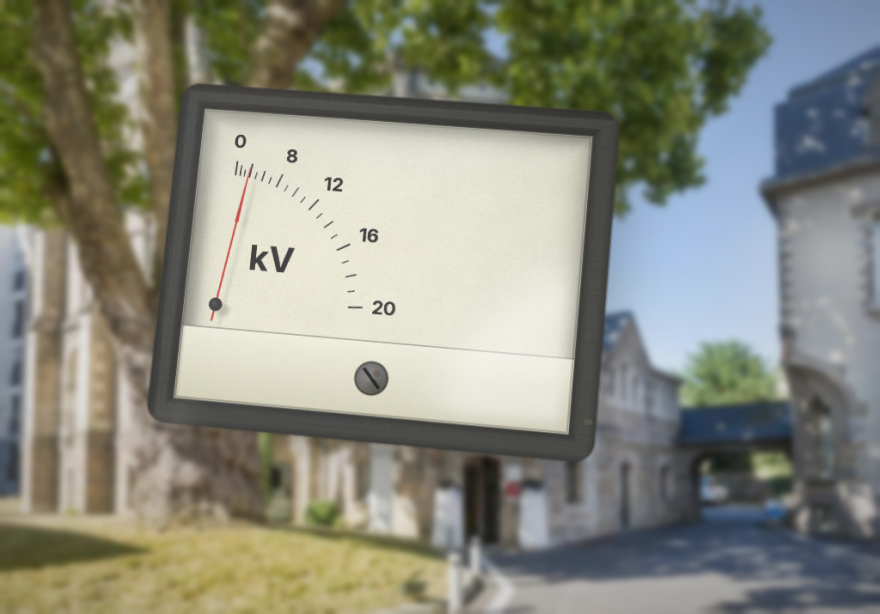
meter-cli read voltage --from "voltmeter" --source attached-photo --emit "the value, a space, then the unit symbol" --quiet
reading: 4 kV
